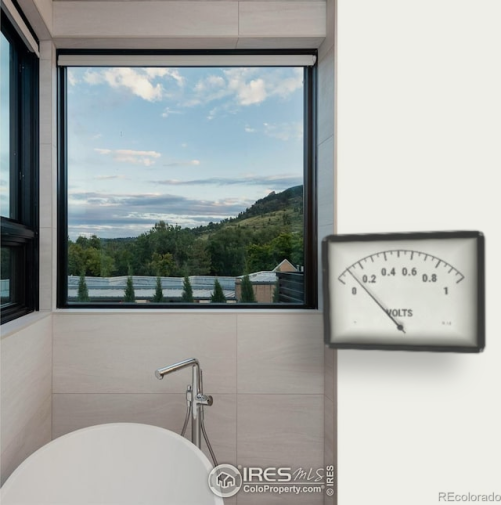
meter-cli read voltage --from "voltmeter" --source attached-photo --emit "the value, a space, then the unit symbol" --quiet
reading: 0.1 V
